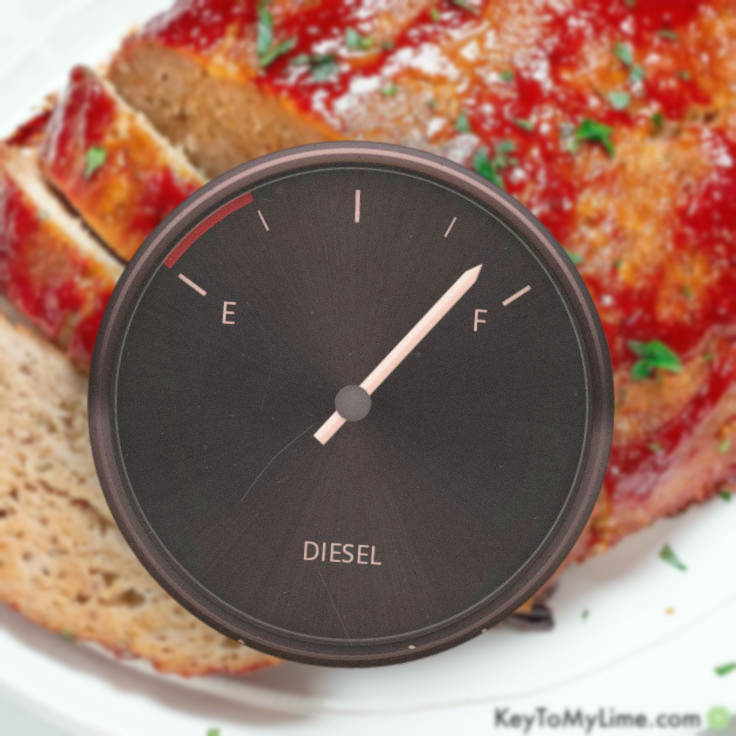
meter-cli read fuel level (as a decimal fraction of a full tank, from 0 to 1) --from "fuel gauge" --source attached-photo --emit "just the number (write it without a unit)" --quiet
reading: 0.875
